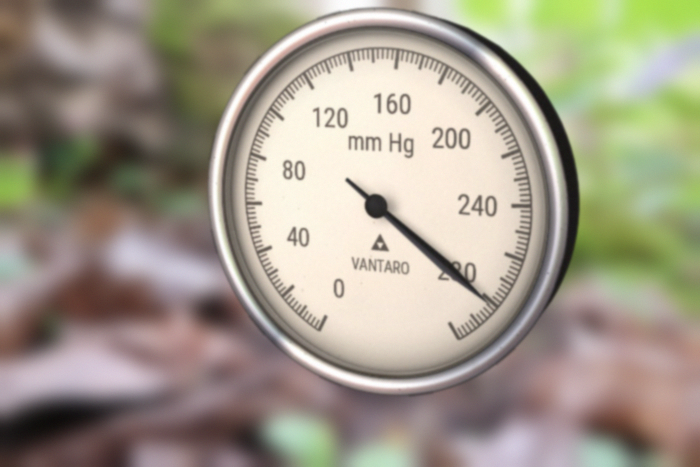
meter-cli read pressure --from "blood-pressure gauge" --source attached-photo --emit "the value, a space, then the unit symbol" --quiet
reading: 280 mmHg
